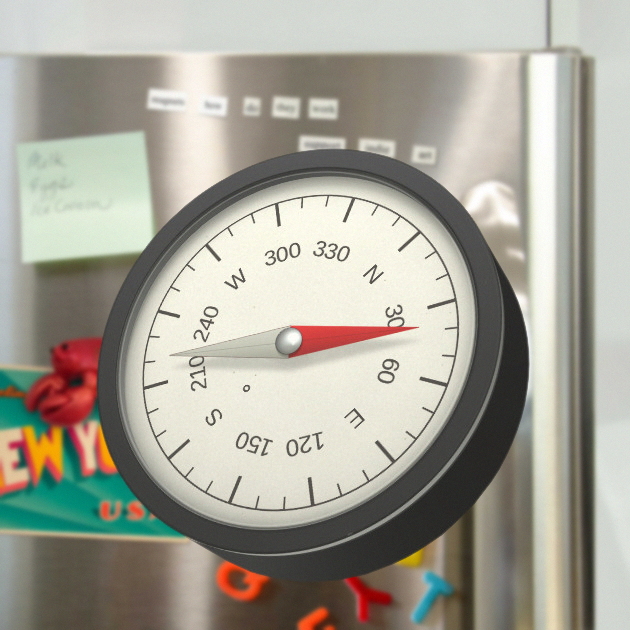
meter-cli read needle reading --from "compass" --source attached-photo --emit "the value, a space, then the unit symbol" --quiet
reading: 40 °
